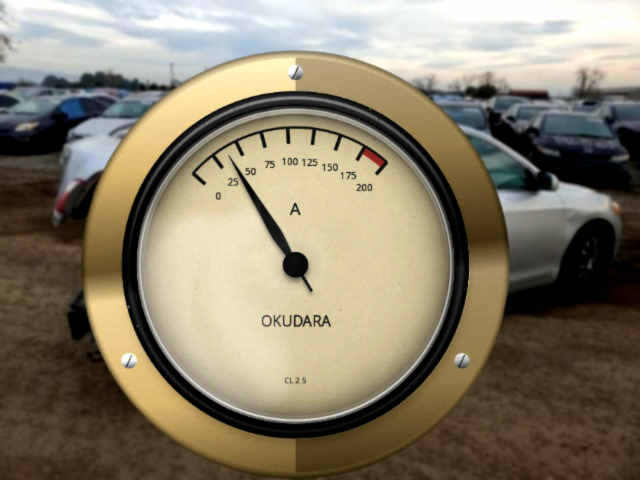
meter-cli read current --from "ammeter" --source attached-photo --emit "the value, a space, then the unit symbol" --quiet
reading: 37.5 A
